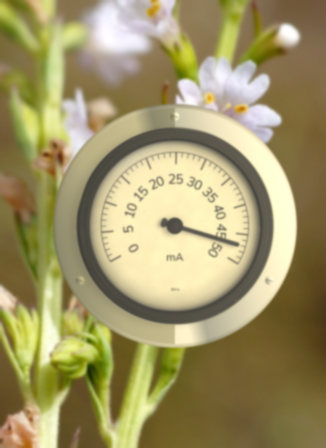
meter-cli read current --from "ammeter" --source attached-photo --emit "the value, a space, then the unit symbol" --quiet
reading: 47 mA
